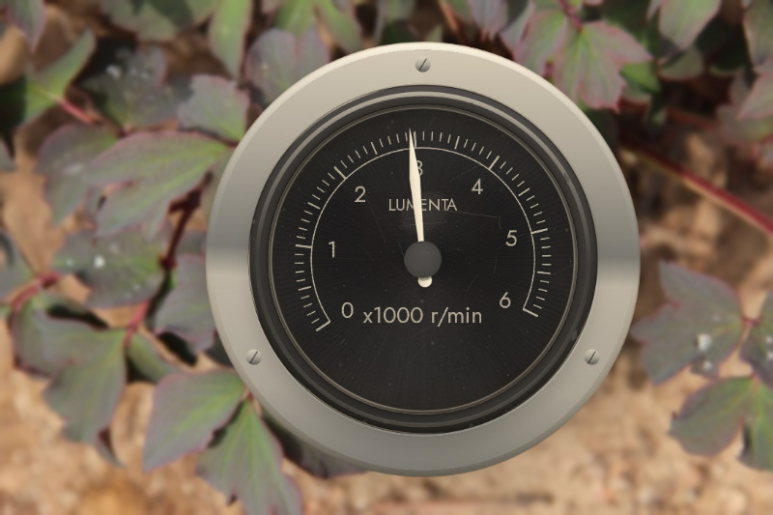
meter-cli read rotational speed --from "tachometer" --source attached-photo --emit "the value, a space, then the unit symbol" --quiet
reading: 2950 rpm
